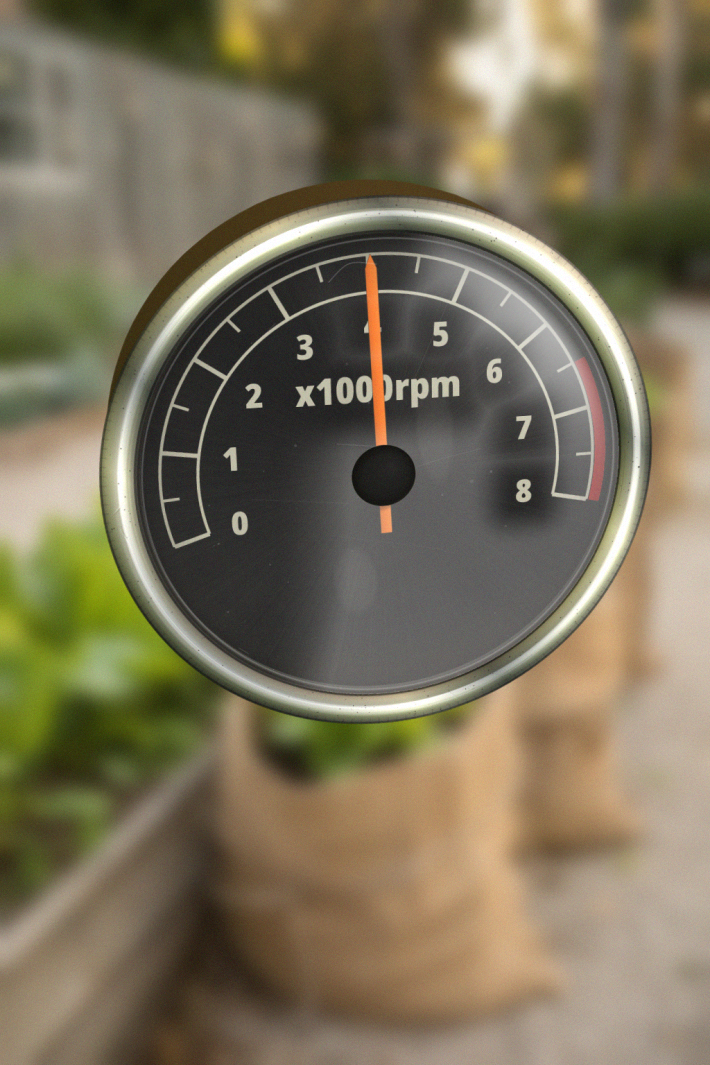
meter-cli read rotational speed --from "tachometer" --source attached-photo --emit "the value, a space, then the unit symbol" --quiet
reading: 4000 rpm
